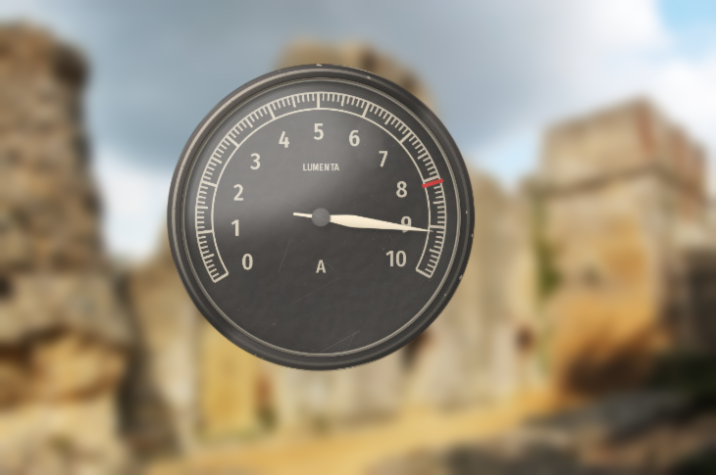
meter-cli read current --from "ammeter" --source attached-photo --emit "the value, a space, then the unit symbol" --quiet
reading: 9.1 A
